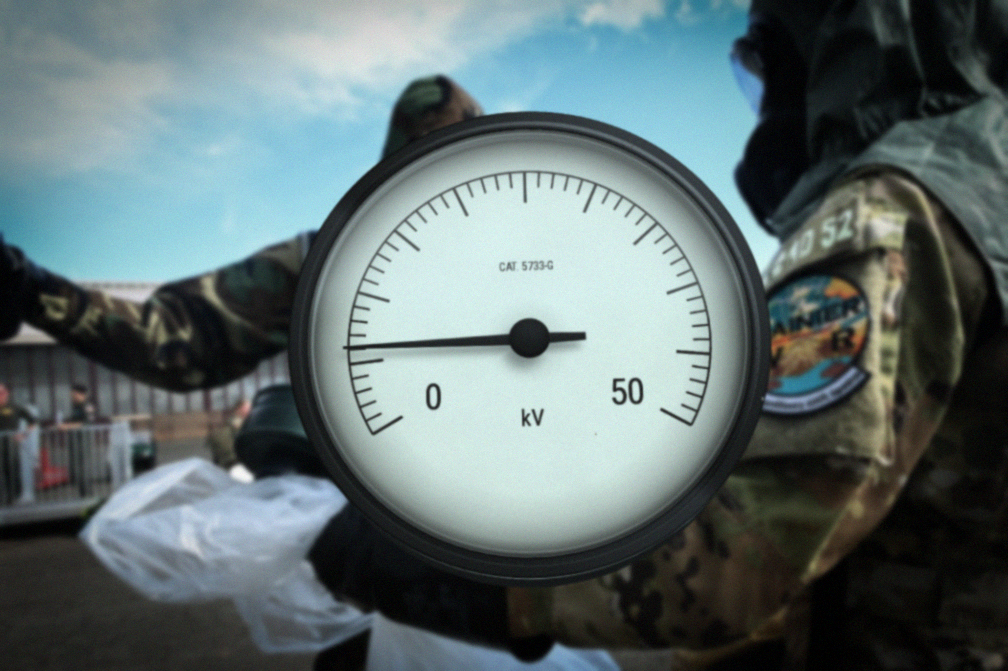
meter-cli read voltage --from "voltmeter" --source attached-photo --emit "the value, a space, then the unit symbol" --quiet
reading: 6 kV
